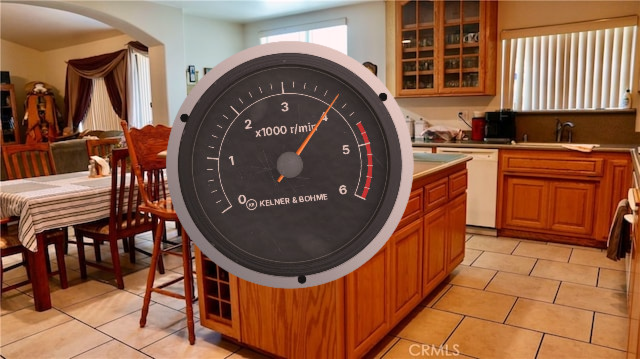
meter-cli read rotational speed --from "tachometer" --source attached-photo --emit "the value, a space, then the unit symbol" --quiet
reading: 4000 rpm
